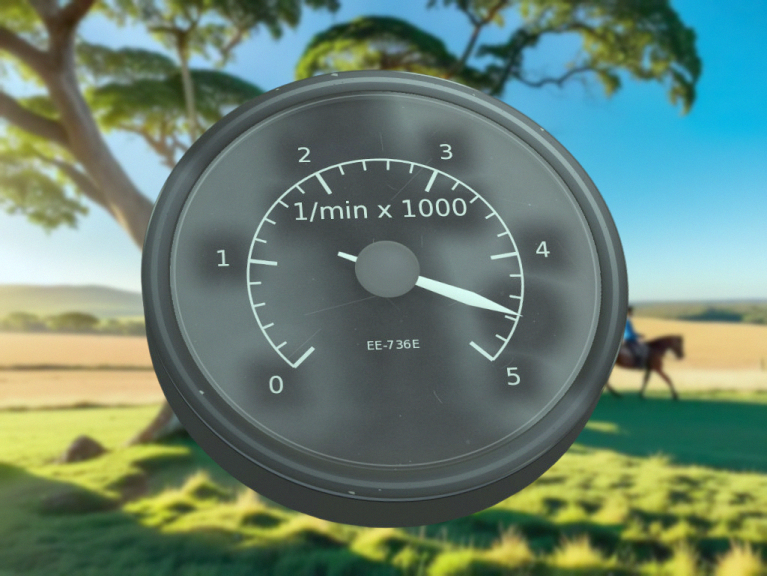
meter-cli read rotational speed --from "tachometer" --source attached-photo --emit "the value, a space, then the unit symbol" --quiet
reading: 4600 rpm
